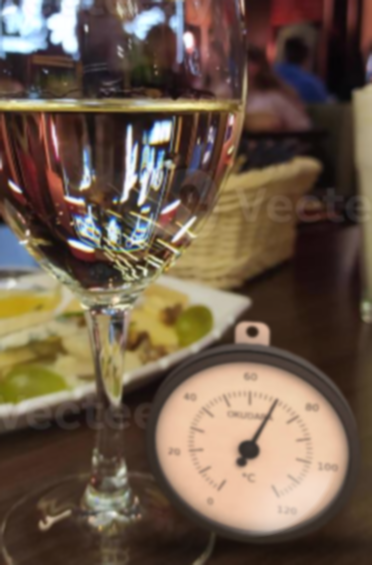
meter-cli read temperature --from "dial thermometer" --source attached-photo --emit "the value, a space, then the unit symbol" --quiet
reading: 70 °C
